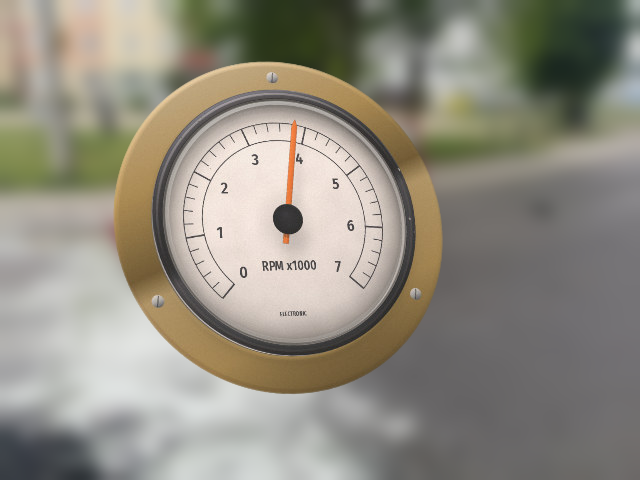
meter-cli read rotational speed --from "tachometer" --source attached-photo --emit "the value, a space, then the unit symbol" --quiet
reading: 3800 rpm
